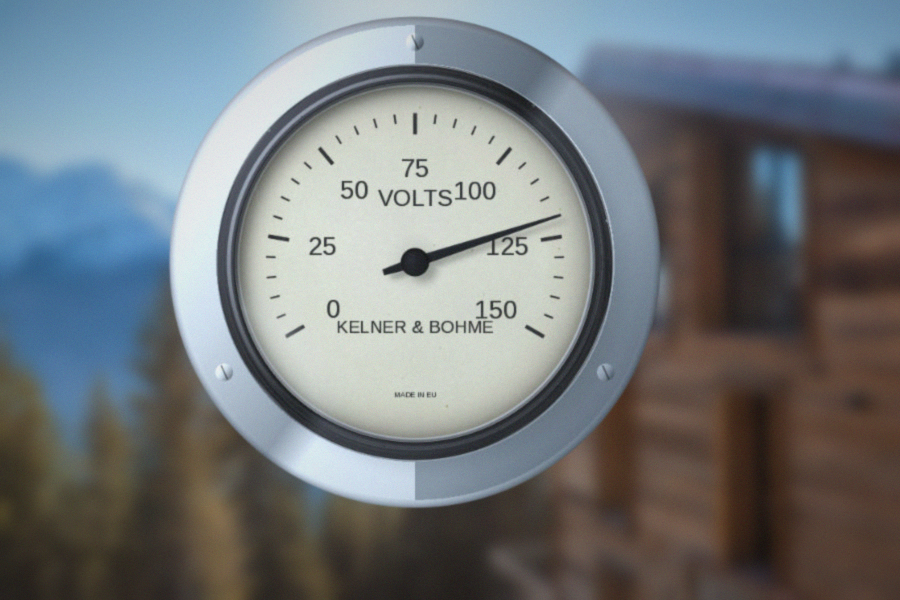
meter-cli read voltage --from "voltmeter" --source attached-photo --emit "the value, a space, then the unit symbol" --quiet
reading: 120 V
